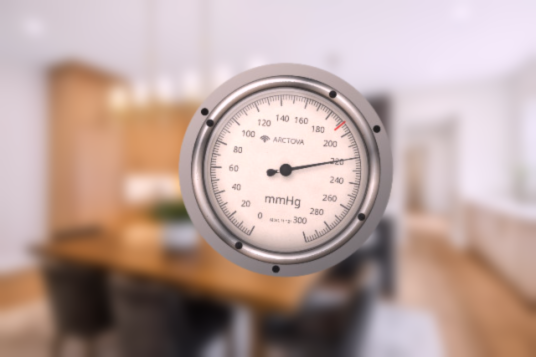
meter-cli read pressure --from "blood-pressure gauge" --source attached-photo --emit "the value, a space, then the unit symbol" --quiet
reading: 220 mmHg
